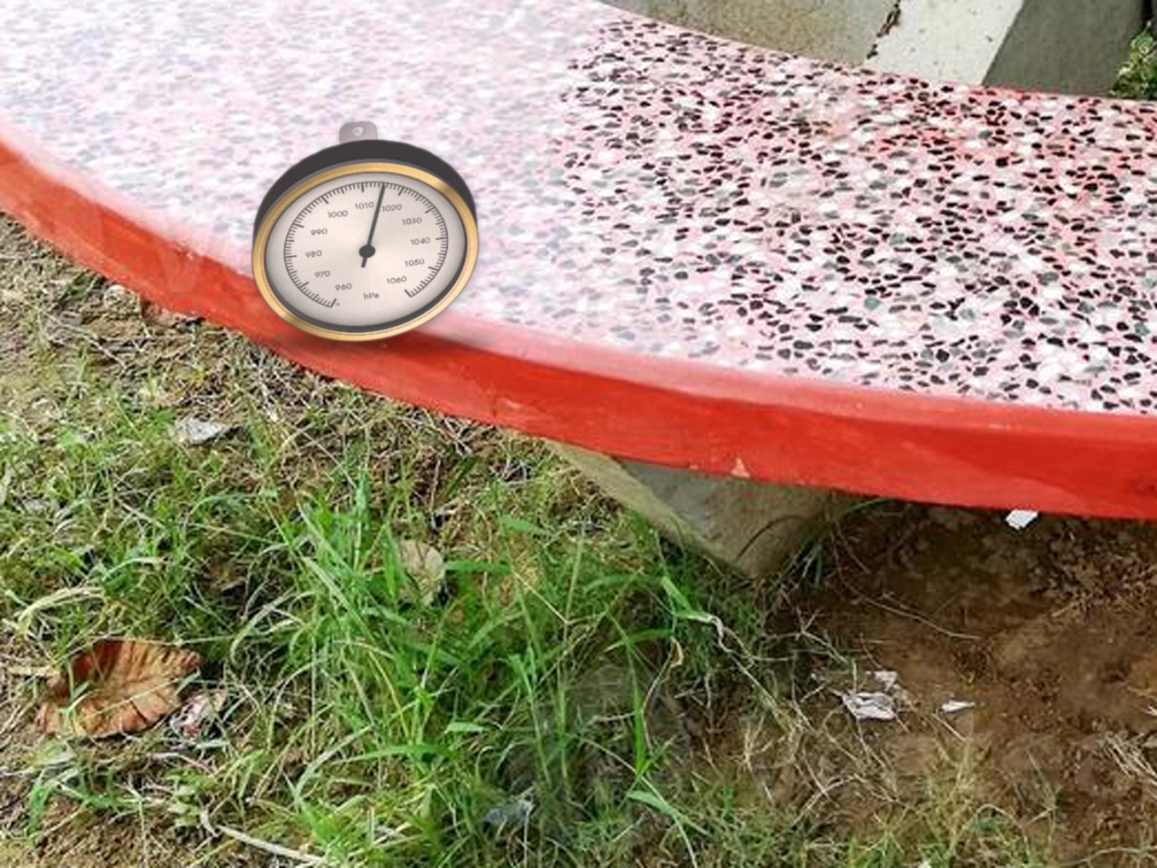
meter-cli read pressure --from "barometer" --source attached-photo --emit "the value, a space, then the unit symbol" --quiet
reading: 1015 hPa
